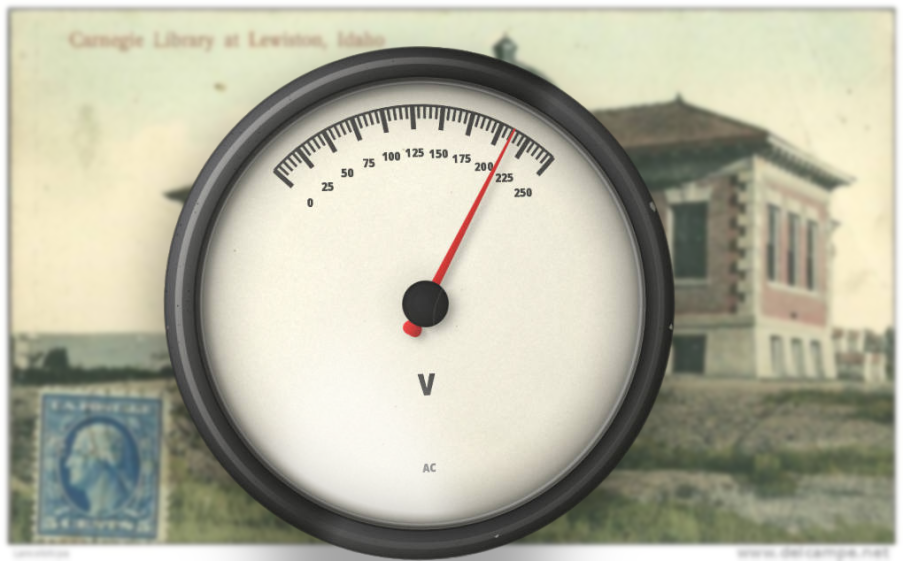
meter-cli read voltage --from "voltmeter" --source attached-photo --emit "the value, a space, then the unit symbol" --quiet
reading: 210 V
